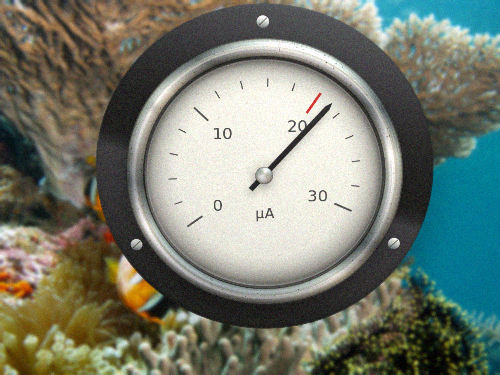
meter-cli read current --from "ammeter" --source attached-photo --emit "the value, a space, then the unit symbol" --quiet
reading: 21 µA
